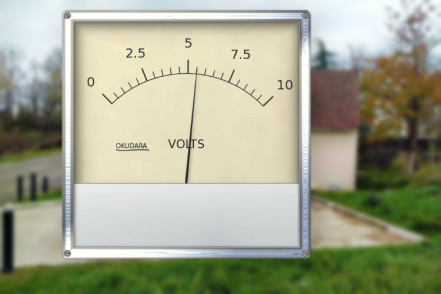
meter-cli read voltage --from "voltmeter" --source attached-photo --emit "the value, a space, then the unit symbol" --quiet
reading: 5.5 V
